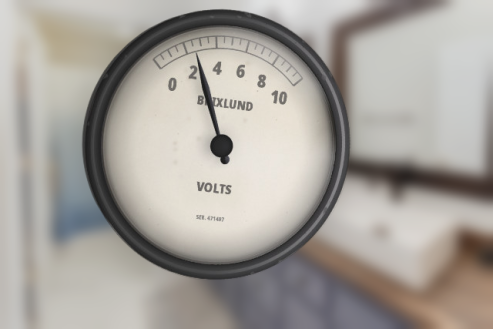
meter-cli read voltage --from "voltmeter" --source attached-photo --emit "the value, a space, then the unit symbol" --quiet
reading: 2.5 V
